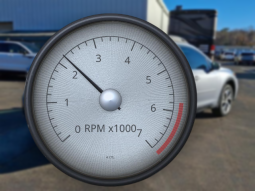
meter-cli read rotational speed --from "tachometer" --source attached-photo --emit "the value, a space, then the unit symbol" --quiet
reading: 2200 rpm
